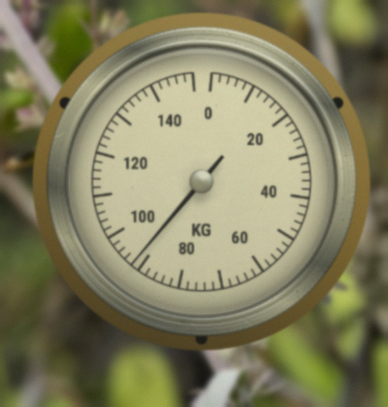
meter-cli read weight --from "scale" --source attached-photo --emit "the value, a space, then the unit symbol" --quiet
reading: 92 kg
